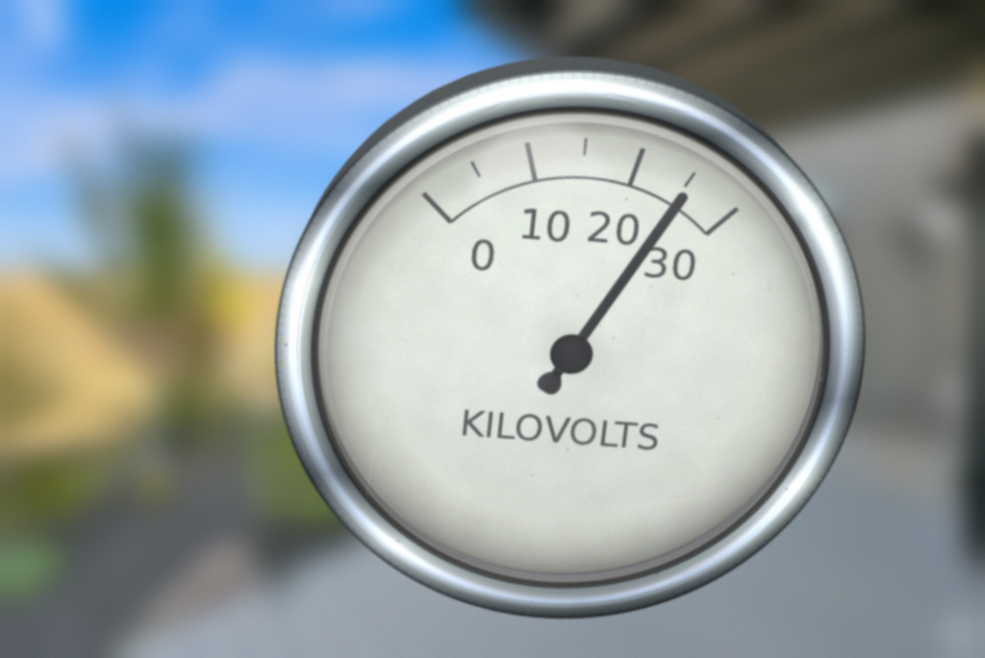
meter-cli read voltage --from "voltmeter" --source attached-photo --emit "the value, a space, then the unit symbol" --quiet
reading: 25 kV
